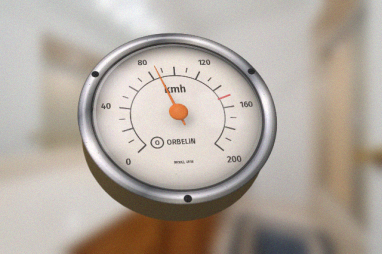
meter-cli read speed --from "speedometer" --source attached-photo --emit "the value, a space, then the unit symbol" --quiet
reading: 85 km/h
